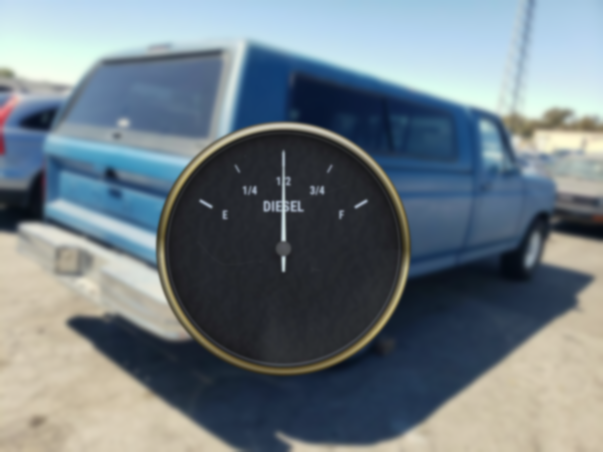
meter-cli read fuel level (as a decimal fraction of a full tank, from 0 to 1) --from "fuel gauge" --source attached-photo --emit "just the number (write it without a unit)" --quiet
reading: 0.5
